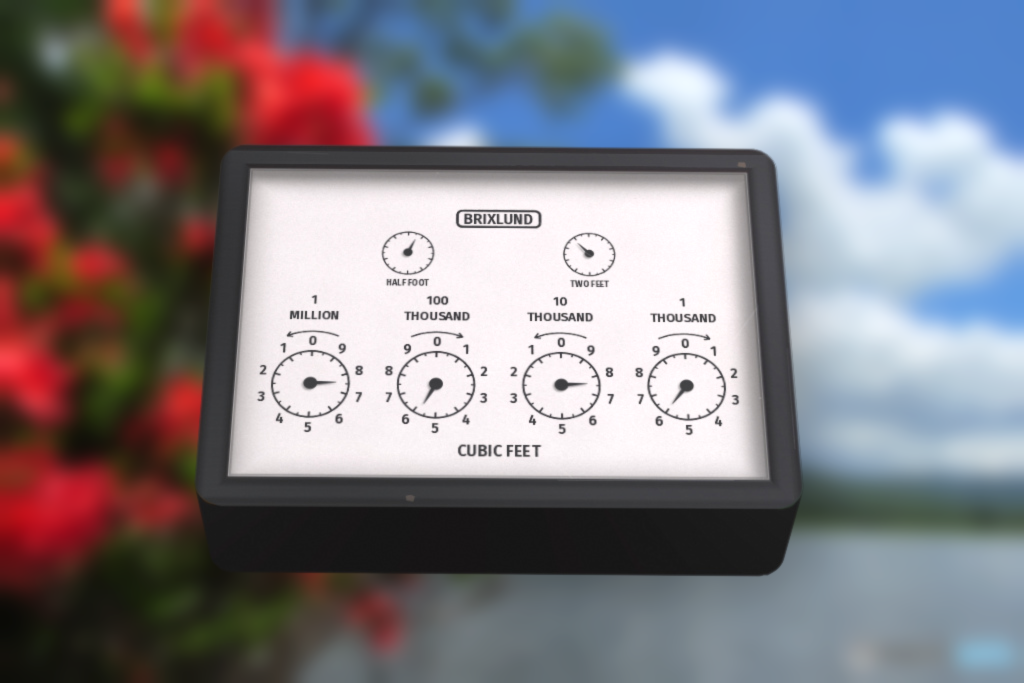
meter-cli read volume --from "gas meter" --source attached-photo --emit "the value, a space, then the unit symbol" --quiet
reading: 757600 ft³
